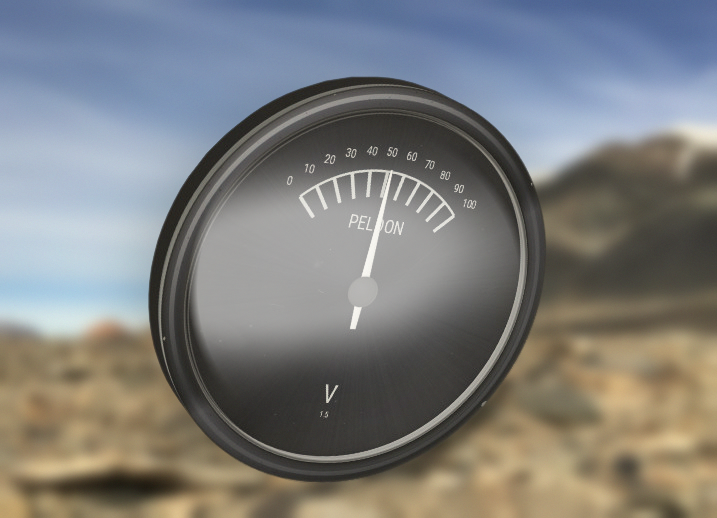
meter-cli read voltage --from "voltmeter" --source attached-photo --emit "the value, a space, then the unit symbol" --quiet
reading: 50 V
